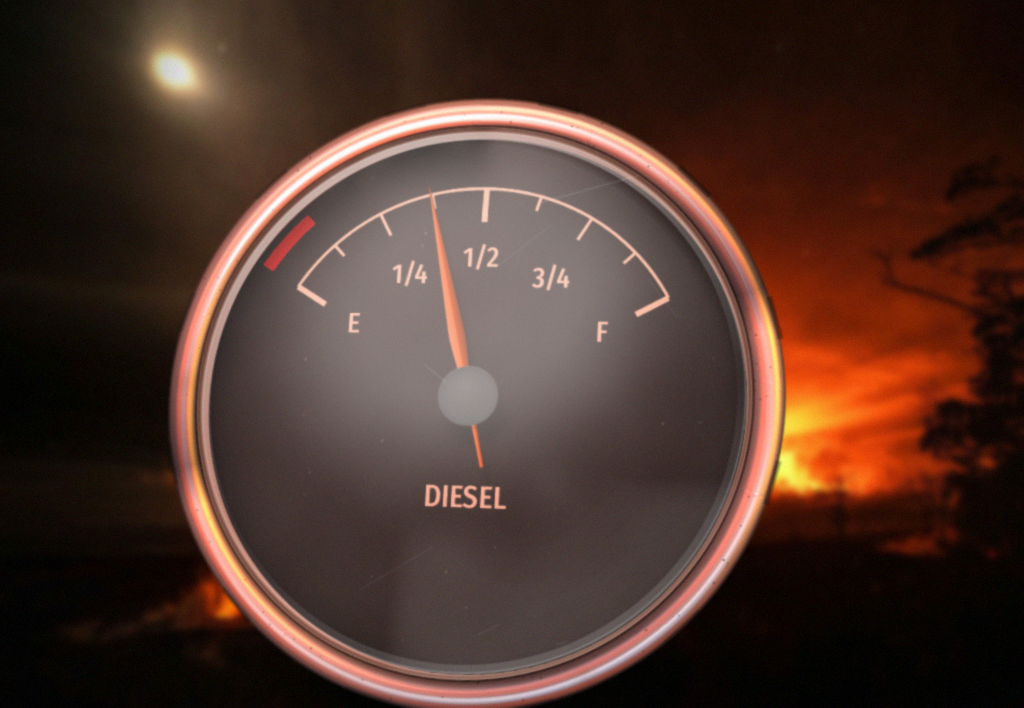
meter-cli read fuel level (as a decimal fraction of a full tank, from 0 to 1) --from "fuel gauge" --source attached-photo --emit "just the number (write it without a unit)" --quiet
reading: 0.375
